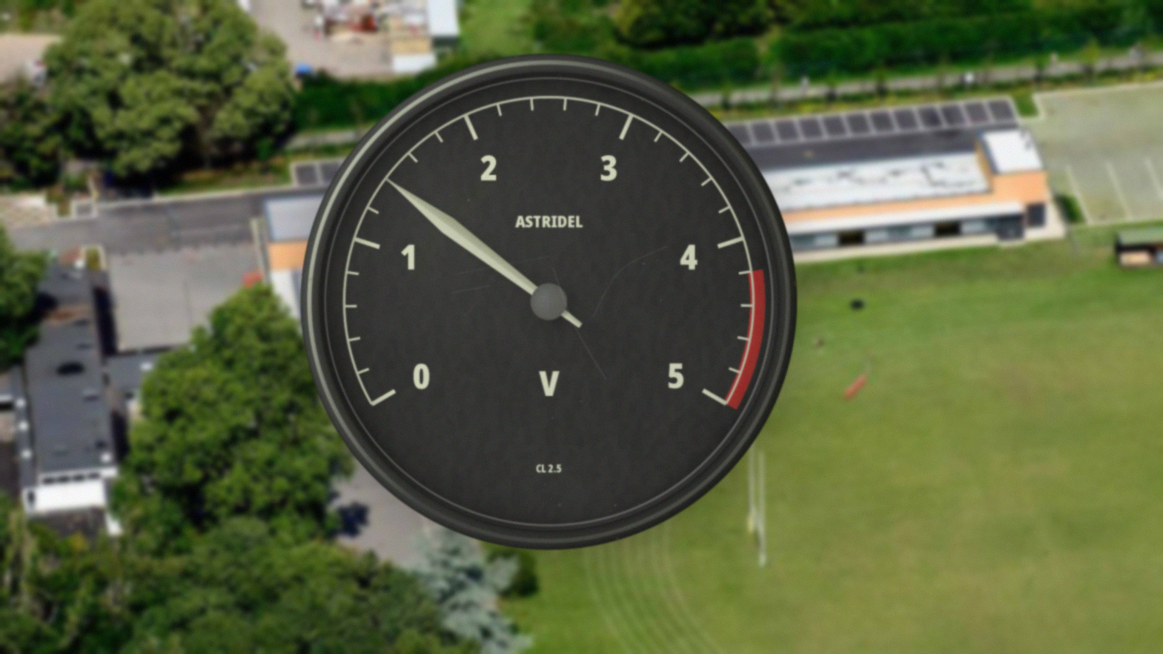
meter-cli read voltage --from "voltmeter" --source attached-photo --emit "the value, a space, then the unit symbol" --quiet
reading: 1.4 V
